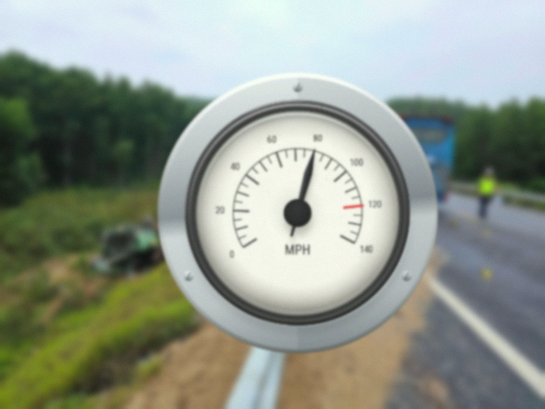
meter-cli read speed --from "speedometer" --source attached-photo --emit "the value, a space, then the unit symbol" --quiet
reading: 80 mph
